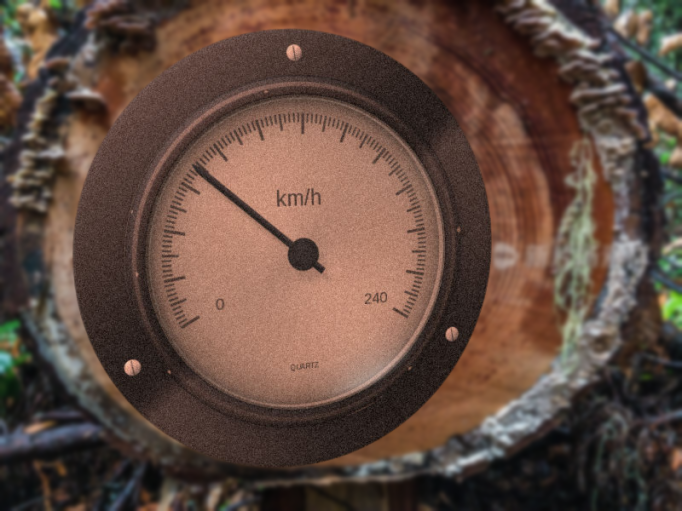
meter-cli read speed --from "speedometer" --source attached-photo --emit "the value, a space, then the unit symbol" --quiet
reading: 68 km/h
